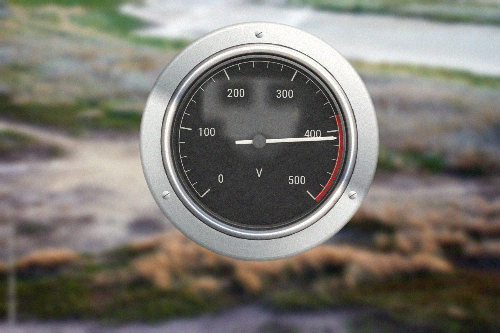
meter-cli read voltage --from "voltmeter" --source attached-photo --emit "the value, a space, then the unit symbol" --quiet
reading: 410 V
